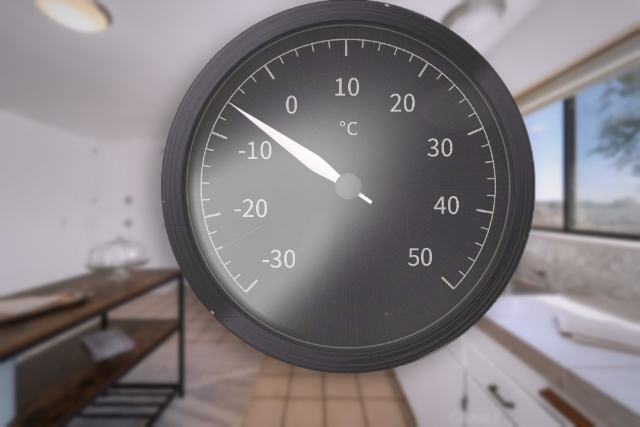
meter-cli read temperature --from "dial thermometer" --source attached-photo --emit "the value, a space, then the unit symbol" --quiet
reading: -6 °C
